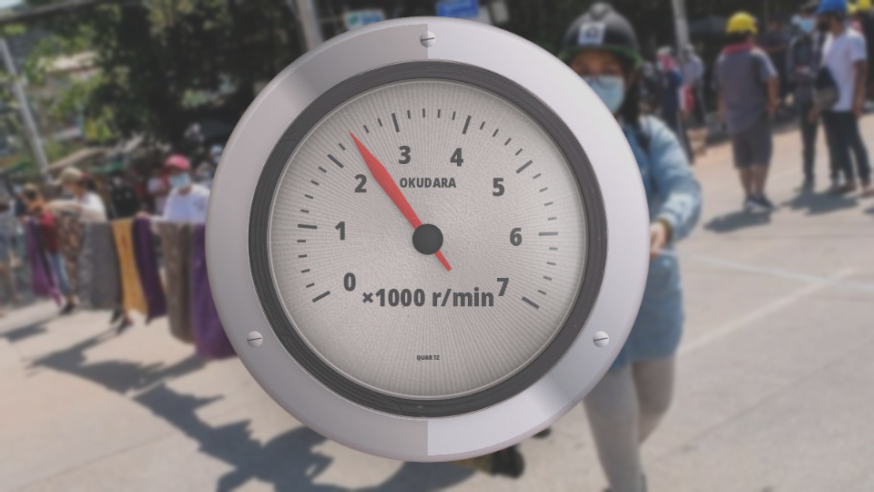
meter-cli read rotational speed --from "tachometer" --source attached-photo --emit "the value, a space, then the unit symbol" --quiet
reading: 2400 rpm
